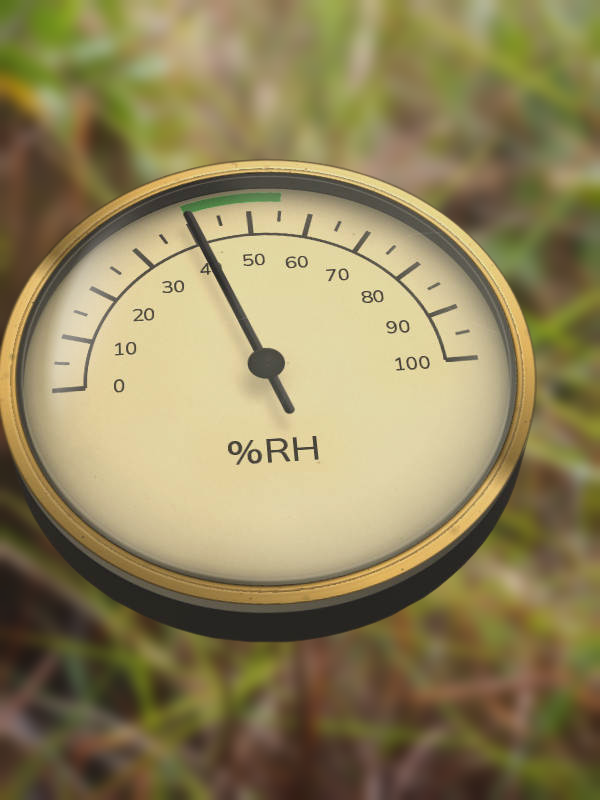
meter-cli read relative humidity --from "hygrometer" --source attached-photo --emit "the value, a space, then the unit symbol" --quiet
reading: 40 %
